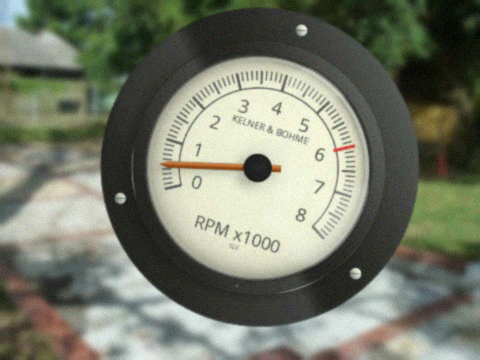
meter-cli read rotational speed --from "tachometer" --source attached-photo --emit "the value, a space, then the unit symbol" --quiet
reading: 500 rpm
